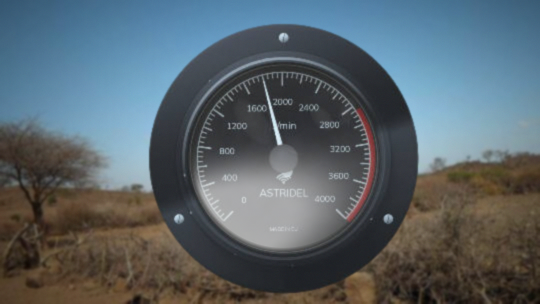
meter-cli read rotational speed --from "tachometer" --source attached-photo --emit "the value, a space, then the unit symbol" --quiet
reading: 1800 rpm
